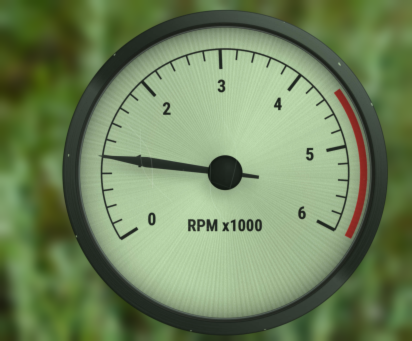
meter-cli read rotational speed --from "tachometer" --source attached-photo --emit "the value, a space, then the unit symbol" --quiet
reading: 1000 rpm
